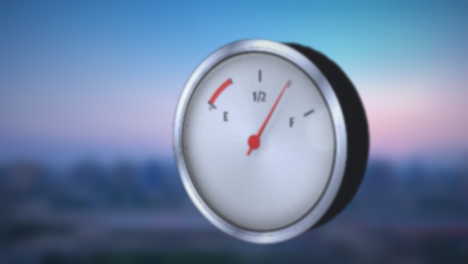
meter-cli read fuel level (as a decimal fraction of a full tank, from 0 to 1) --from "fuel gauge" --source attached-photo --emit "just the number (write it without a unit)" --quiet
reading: 0.75
